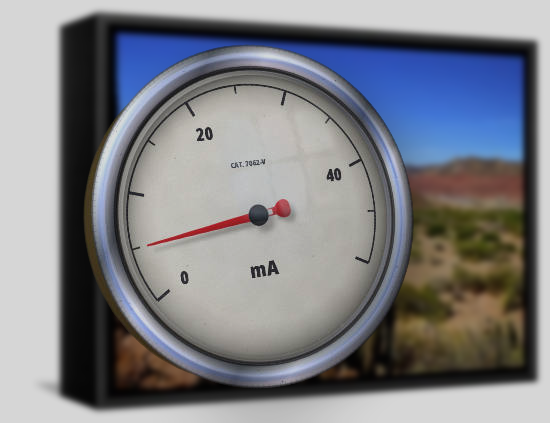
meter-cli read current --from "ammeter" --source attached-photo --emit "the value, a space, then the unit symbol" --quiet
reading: 5 mA
